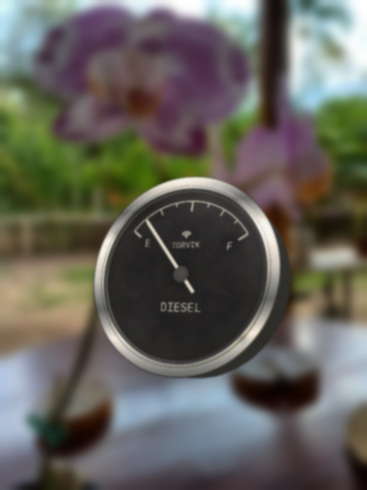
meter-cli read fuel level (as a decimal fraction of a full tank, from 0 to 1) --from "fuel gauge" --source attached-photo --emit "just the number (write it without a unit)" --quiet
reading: 0.125
